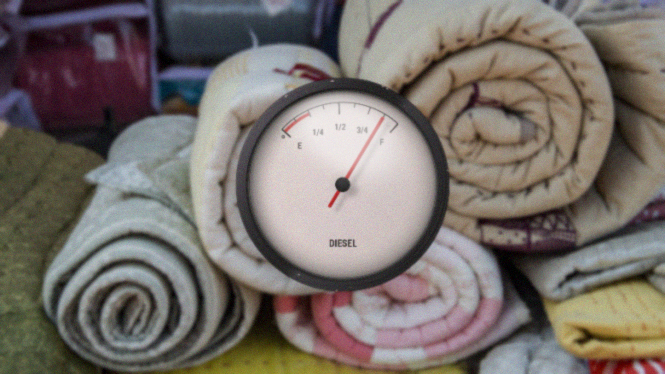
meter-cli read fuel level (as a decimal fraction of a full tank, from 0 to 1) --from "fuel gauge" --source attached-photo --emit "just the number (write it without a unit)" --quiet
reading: 0.875
